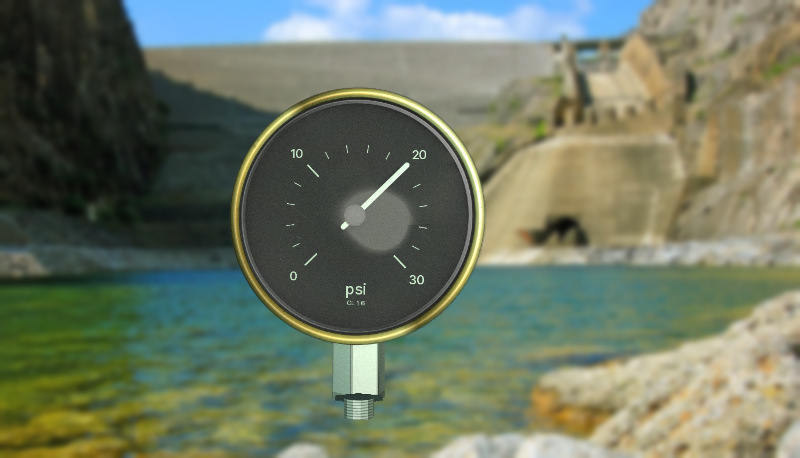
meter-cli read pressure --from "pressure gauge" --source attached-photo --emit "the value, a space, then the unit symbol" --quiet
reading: 20 psi
